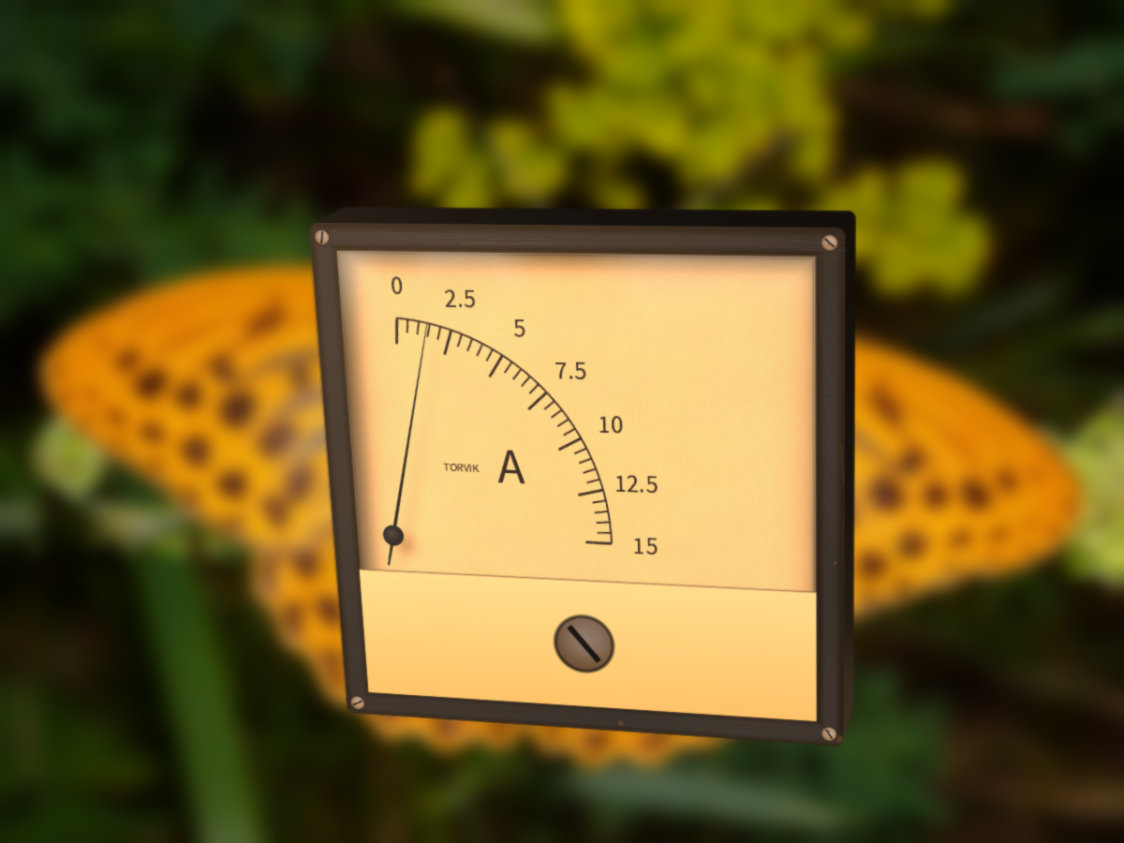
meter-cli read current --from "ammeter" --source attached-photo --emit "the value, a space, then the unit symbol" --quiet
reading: 1.5 A
